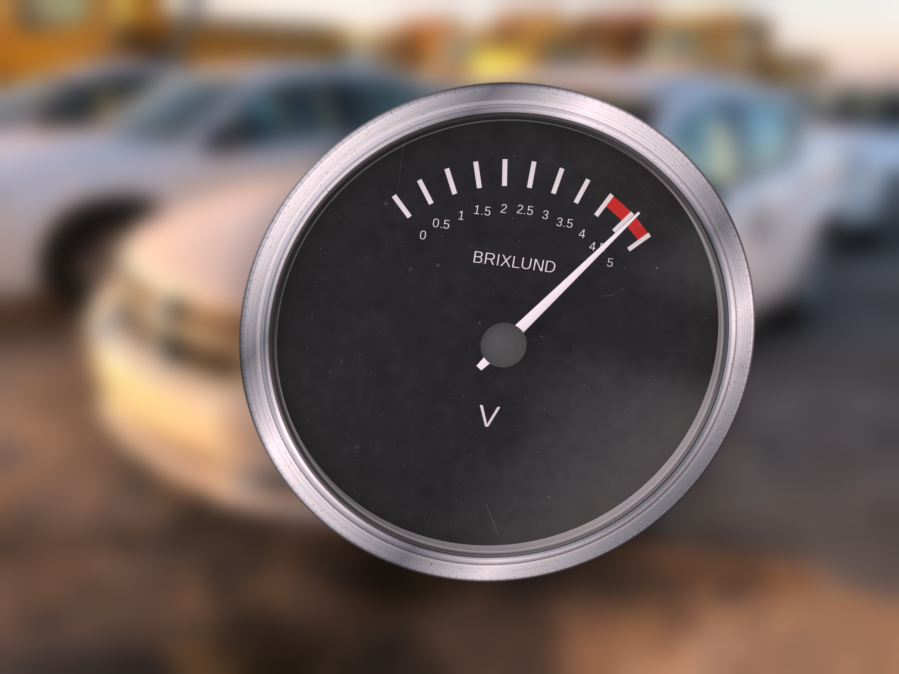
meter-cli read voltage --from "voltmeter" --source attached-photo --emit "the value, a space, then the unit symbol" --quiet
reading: 4.5 V
